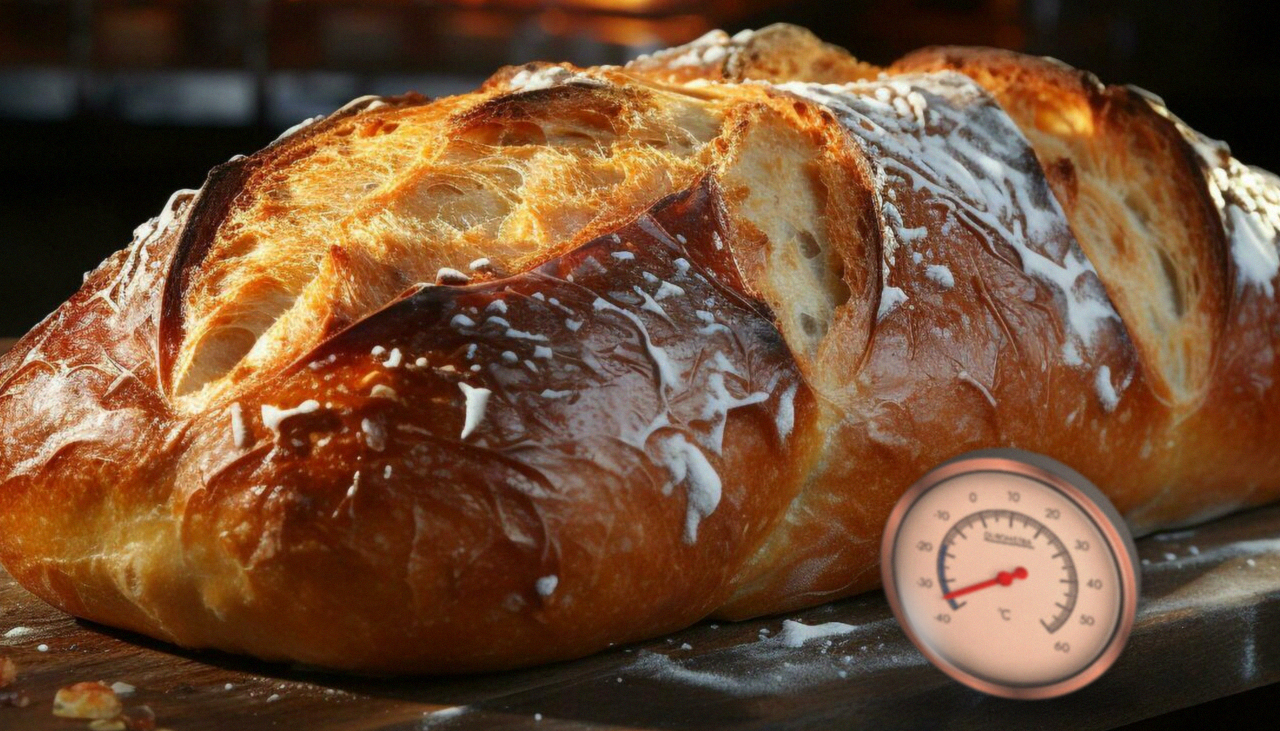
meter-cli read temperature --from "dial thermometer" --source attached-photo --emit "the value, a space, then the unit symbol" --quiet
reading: -35 °C
